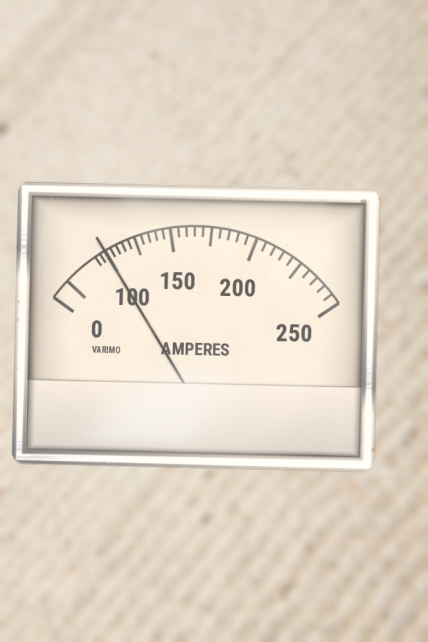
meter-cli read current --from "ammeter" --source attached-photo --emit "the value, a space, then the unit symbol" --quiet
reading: 100 A
